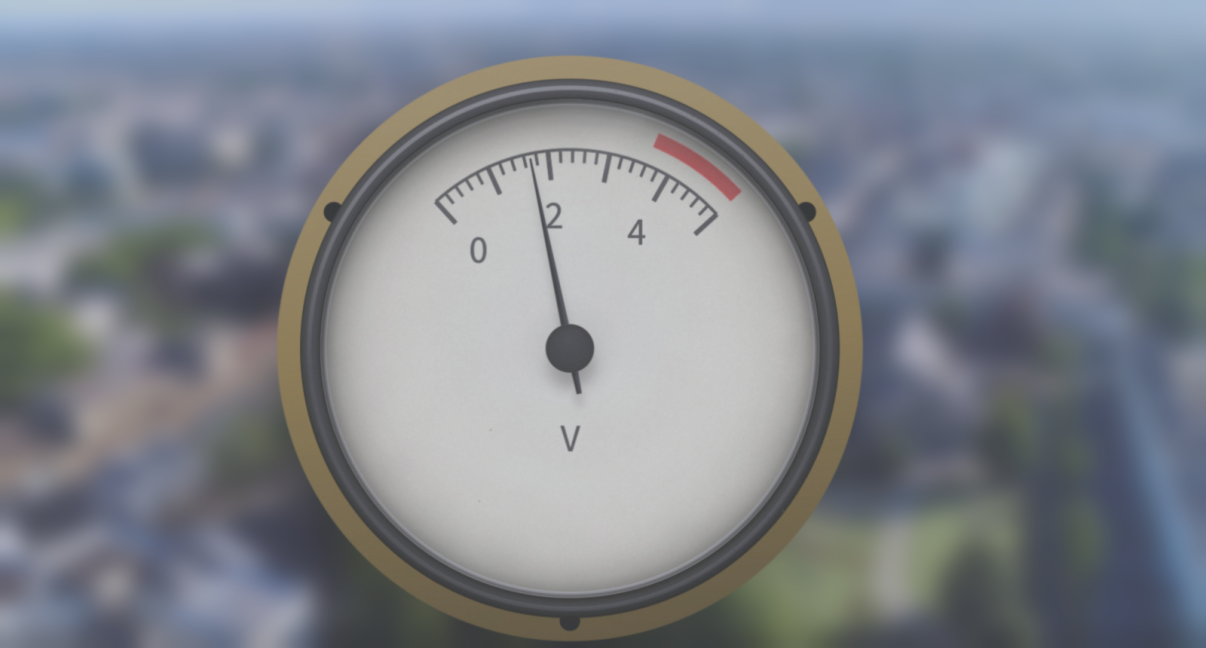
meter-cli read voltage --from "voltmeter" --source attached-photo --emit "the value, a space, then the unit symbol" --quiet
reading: 1.7 V
